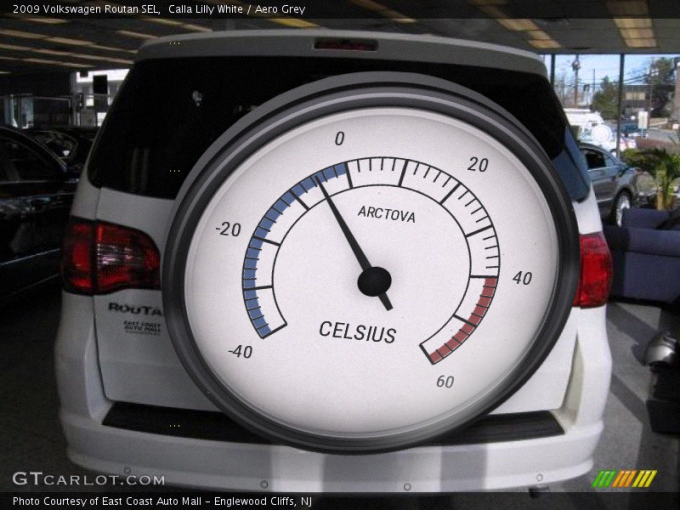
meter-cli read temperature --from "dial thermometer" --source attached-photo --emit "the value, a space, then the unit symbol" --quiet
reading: -5 °C
